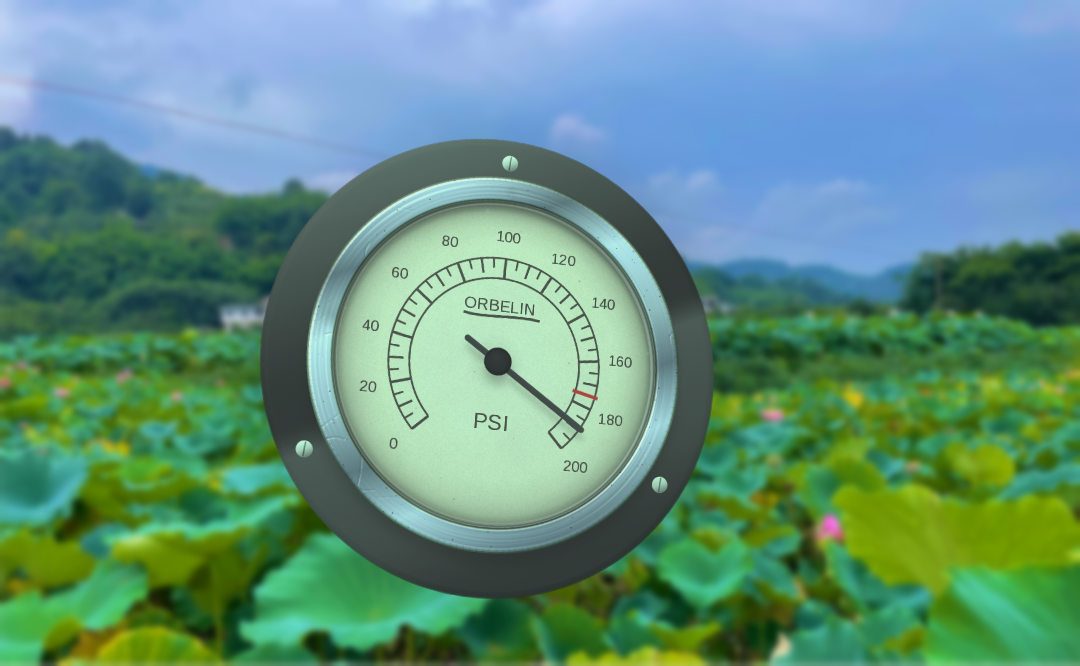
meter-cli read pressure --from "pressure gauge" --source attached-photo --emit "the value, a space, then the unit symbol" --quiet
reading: 190 psi
